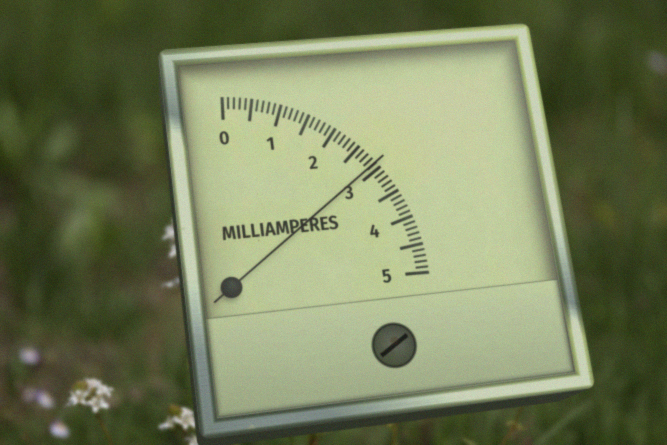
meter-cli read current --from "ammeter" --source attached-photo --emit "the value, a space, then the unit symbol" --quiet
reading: 2.9 mA
